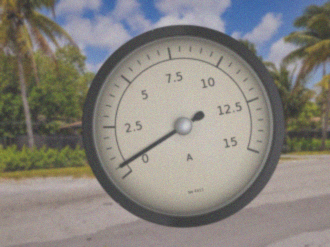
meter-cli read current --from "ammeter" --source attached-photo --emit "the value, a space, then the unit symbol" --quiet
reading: 0.5 A
